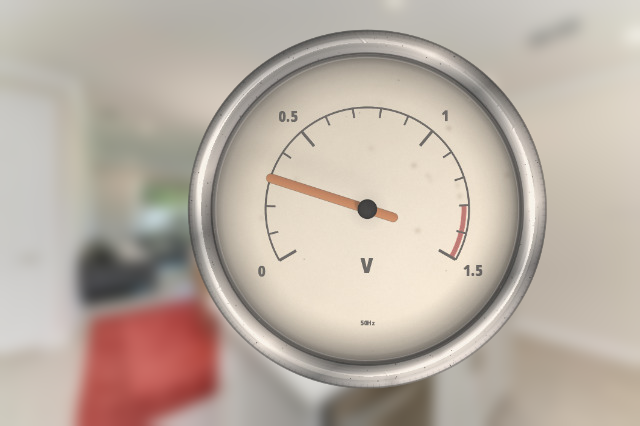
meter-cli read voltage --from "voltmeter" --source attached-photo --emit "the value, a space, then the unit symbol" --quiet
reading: 0.3 V
